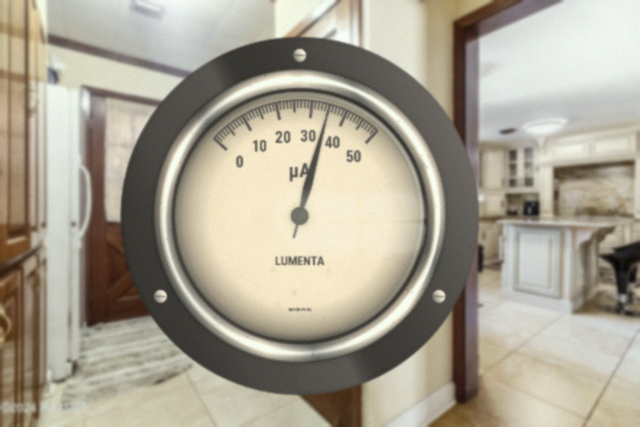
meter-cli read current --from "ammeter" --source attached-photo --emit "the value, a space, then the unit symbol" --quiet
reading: 35 µA
